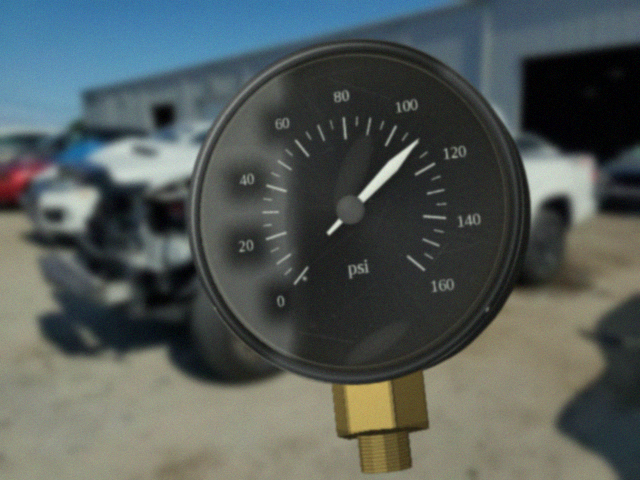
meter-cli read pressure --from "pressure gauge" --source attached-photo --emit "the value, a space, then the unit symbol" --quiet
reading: 110 psi
